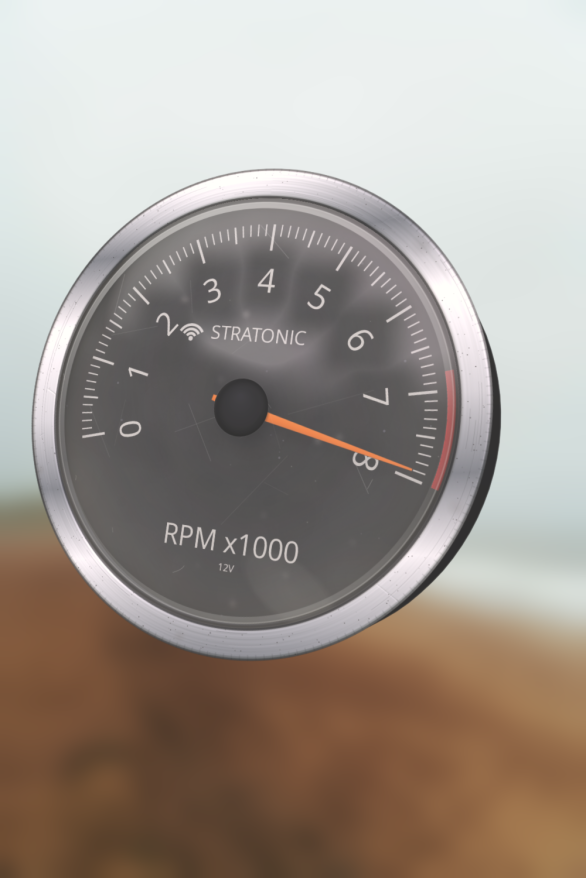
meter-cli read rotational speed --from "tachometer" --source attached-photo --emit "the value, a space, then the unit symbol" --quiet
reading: 7900 rpm
